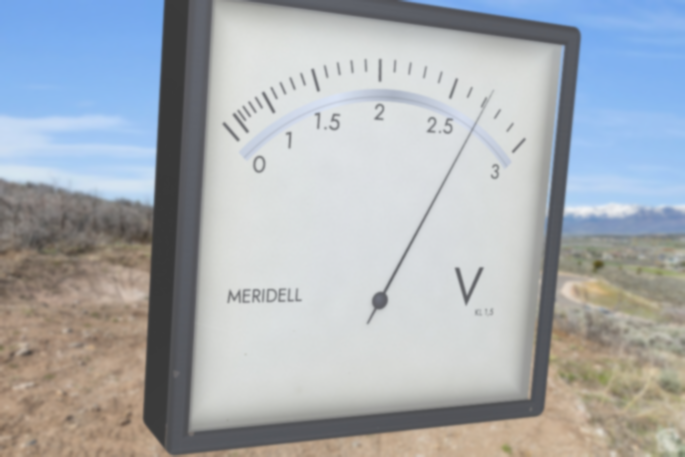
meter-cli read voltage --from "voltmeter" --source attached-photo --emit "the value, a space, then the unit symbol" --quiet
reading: 2.7 V
